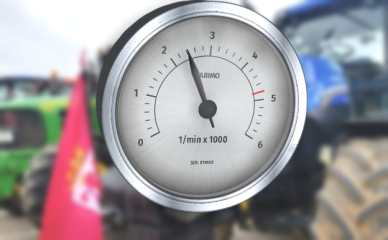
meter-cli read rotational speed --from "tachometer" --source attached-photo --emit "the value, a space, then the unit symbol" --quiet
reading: 2400 rpm
